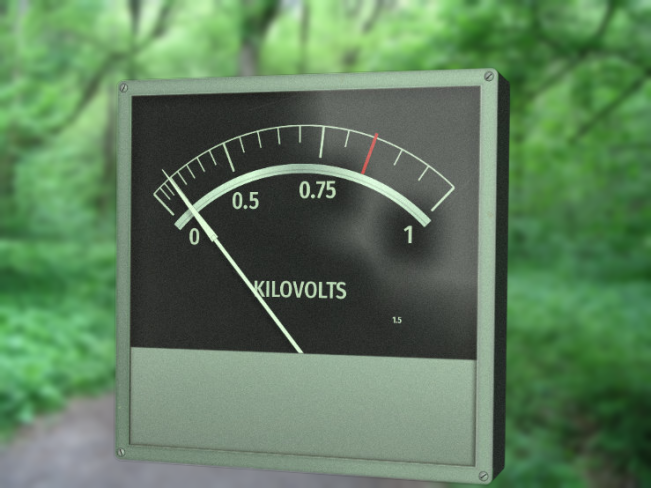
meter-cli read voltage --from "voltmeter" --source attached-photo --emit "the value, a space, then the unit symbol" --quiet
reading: 0.25 kV
